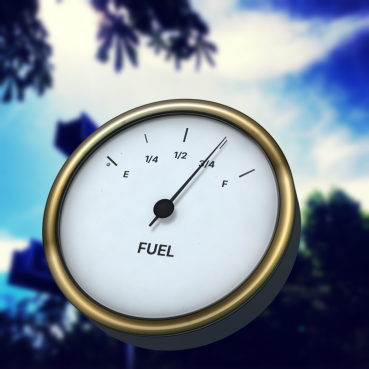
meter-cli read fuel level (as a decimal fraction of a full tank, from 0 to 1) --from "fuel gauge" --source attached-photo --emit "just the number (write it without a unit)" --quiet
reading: 0.75
